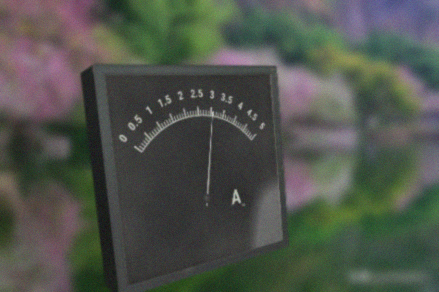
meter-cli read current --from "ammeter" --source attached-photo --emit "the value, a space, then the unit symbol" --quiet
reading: 3 A
